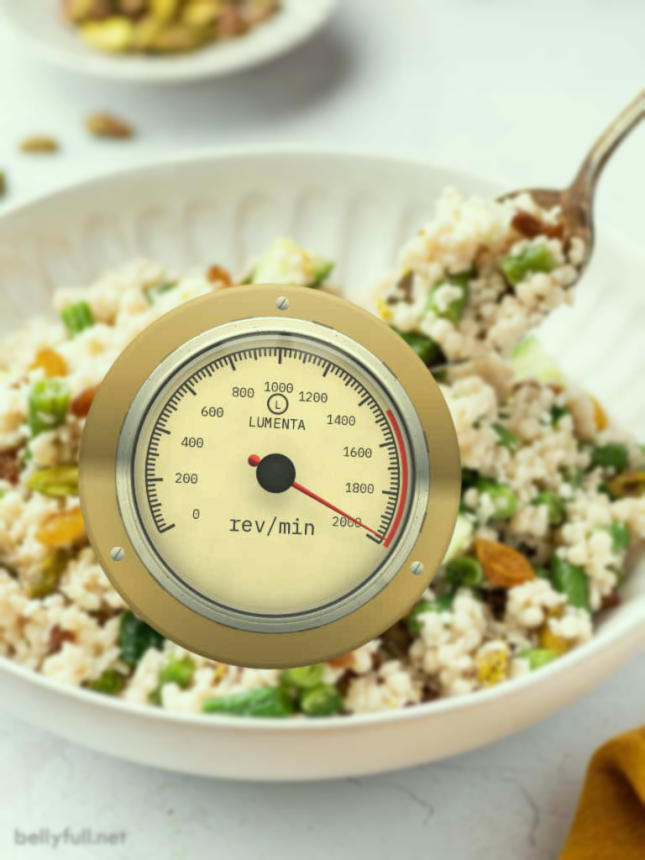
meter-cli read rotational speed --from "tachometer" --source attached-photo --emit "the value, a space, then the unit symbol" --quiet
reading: 1980 rpm
